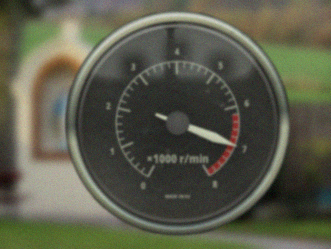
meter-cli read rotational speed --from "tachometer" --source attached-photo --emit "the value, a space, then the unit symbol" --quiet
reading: 7000 rpm
